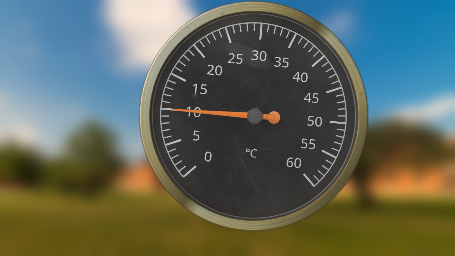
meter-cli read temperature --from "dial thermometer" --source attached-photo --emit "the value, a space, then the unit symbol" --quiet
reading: 10 °C
